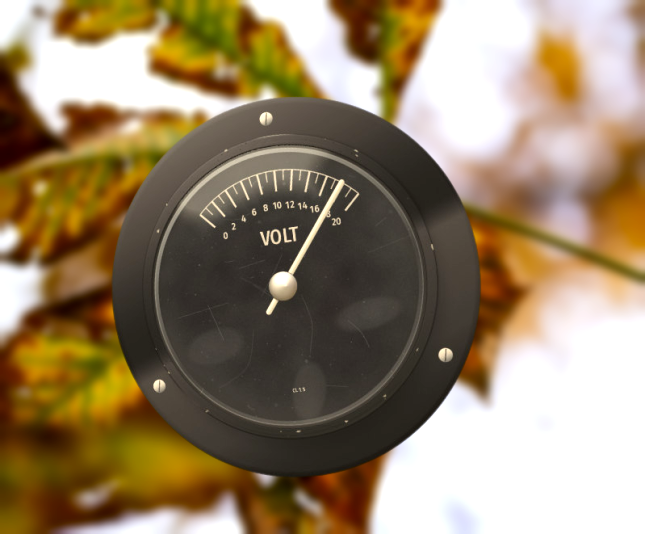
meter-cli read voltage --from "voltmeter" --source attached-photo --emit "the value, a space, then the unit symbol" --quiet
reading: 18 V
